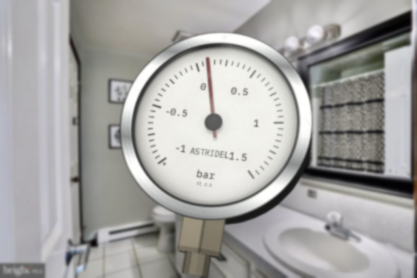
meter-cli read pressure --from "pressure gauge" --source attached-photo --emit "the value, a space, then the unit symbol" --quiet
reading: 0.1 bar
